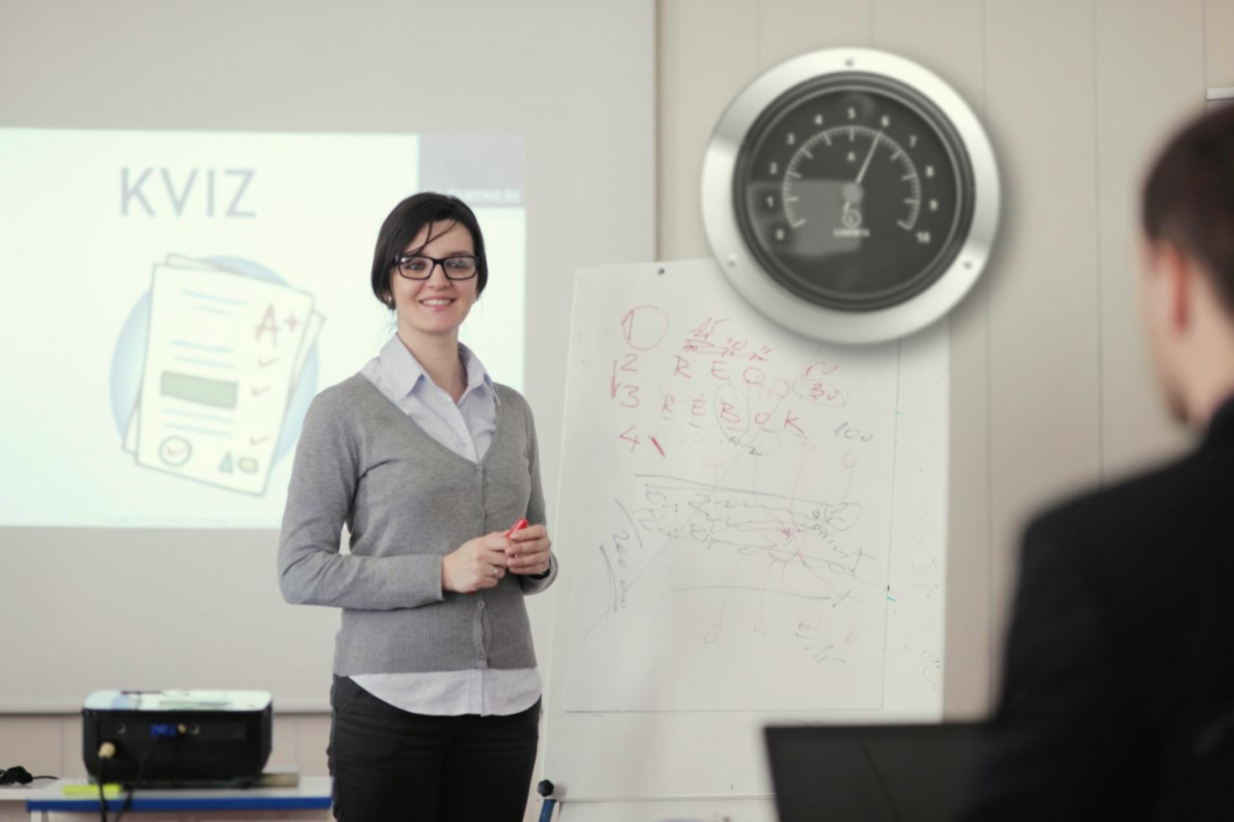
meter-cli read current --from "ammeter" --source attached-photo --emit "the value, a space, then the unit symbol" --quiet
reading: 6 A
